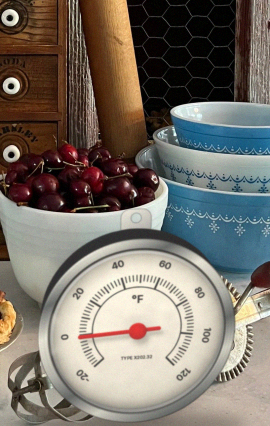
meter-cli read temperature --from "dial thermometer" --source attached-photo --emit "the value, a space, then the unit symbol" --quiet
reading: 0 °F
